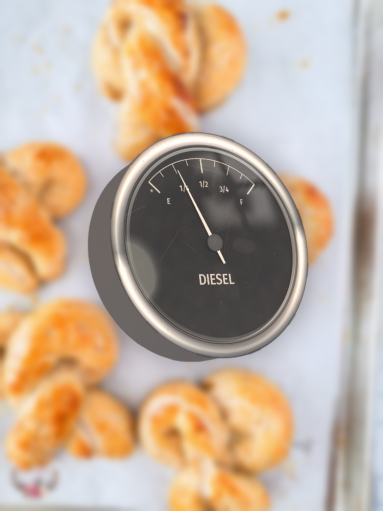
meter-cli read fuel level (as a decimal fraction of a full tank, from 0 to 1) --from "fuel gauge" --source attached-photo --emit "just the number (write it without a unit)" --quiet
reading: 0.25
